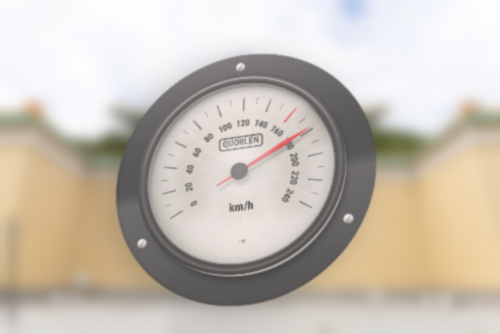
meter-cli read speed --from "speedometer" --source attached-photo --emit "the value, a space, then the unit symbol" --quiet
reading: 180 km/h
